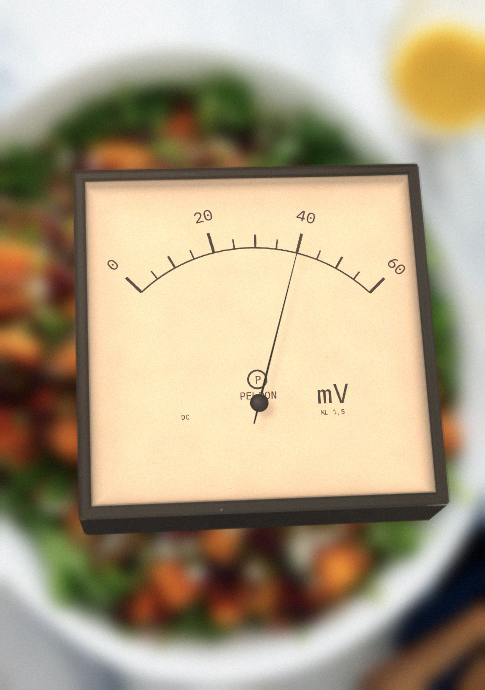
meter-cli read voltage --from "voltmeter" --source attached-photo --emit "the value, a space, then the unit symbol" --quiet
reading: 40 mV
